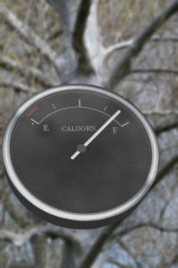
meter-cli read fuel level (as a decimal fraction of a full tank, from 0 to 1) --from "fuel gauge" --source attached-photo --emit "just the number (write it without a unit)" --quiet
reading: 0.875
